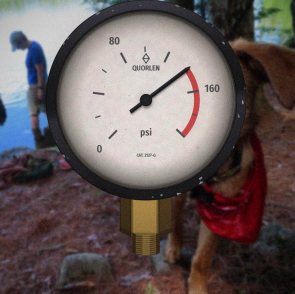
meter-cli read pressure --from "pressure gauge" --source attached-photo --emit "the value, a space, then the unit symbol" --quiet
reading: 140 psi
